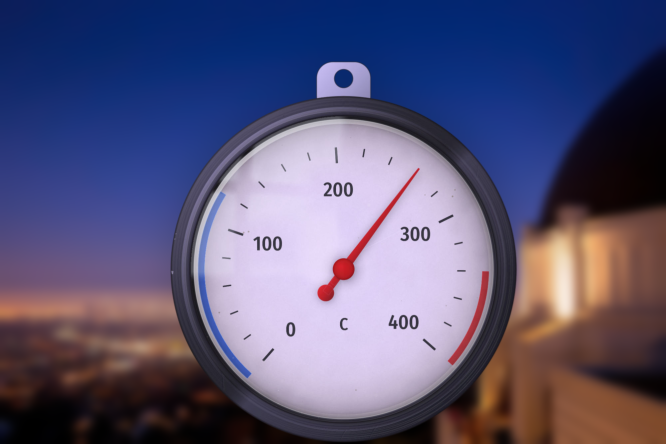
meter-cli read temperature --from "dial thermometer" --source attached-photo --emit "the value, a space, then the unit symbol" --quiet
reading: 260 °C
